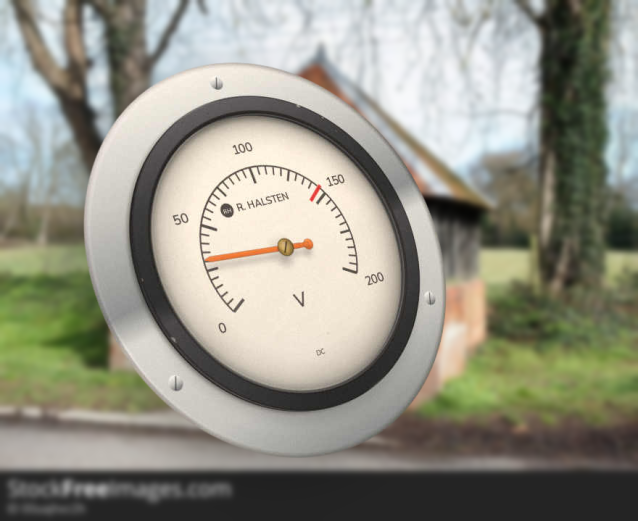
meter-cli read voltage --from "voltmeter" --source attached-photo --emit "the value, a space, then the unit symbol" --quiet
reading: 30 V
